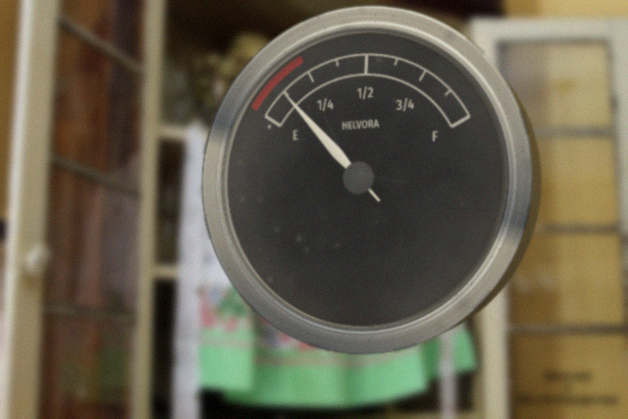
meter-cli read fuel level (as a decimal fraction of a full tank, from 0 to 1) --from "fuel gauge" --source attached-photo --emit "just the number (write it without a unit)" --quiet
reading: 0.125
